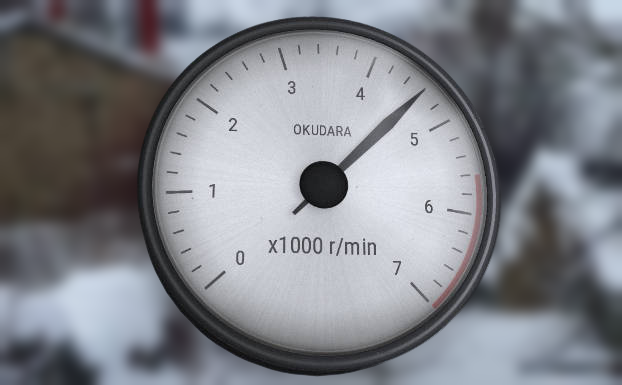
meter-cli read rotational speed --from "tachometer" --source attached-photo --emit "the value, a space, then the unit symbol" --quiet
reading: 4600 rpm
